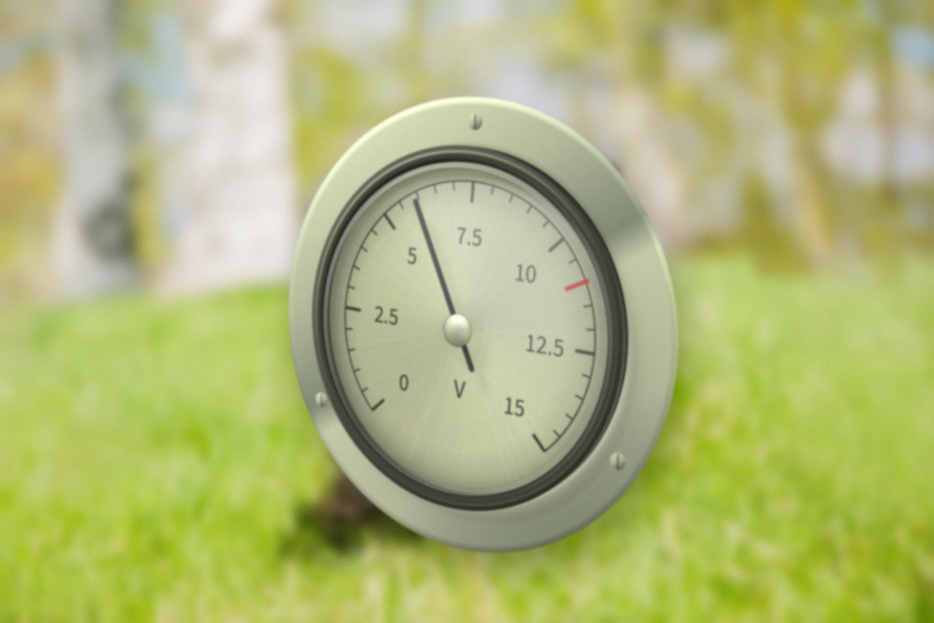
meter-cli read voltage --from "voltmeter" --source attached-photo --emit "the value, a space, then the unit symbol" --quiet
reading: 6 V
